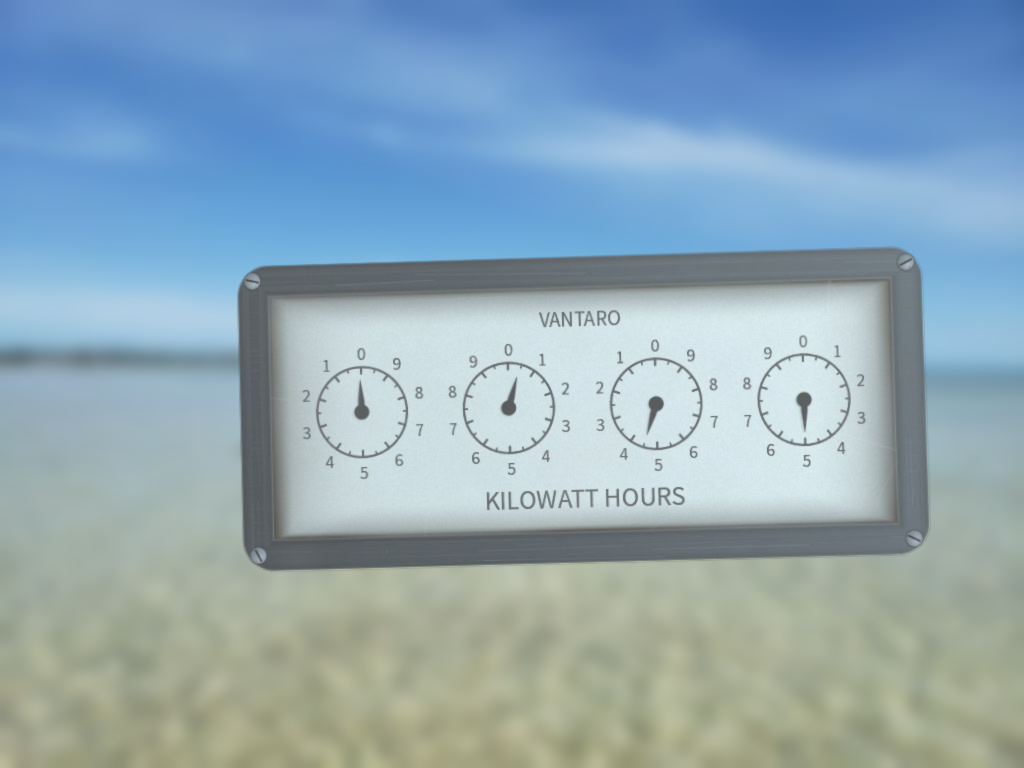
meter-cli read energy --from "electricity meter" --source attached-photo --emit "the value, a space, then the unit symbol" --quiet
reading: 45 kWh
